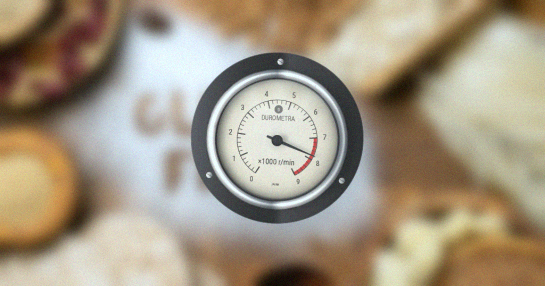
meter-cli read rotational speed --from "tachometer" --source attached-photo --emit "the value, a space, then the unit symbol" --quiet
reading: 7800 rpm
